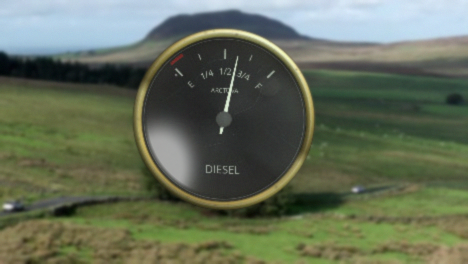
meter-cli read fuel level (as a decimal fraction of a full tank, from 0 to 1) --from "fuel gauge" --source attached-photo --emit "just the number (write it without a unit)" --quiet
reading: 0.625
